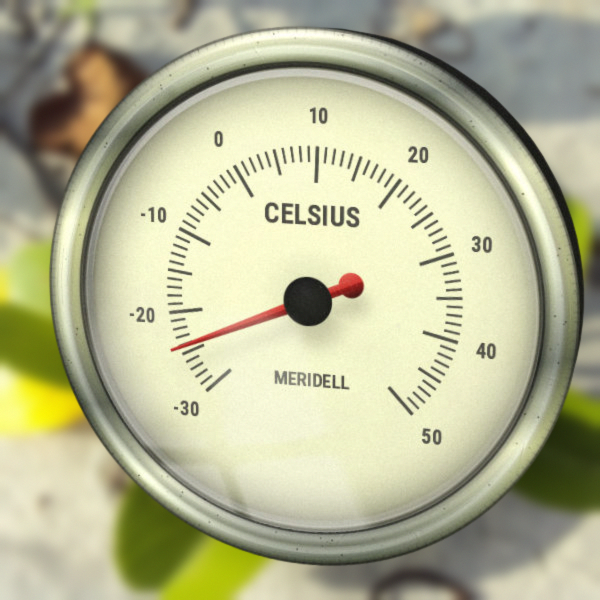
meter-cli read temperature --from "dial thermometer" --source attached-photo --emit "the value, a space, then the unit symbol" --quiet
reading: -24 °C
